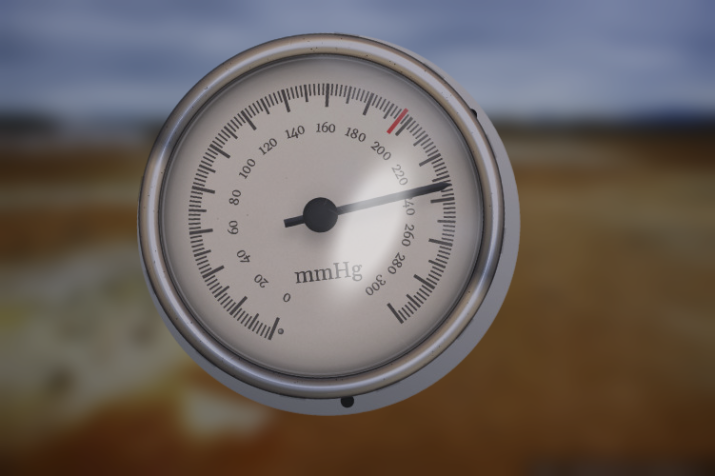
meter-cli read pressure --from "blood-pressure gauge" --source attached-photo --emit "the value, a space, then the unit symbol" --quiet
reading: 234 mmHg
